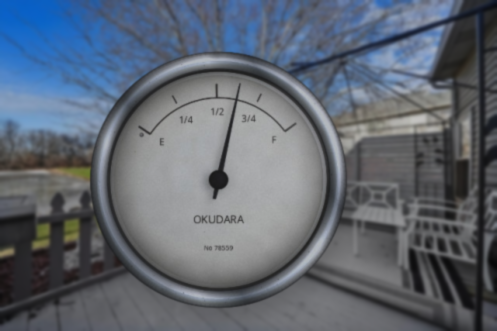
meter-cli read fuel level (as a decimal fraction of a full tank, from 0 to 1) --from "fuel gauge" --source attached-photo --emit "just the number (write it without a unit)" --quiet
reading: 0.625
